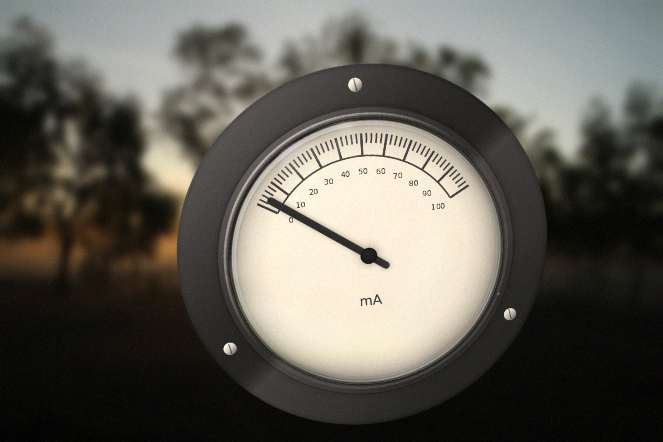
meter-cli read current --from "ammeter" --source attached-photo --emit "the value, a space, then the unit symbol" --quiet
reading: 4 mA
